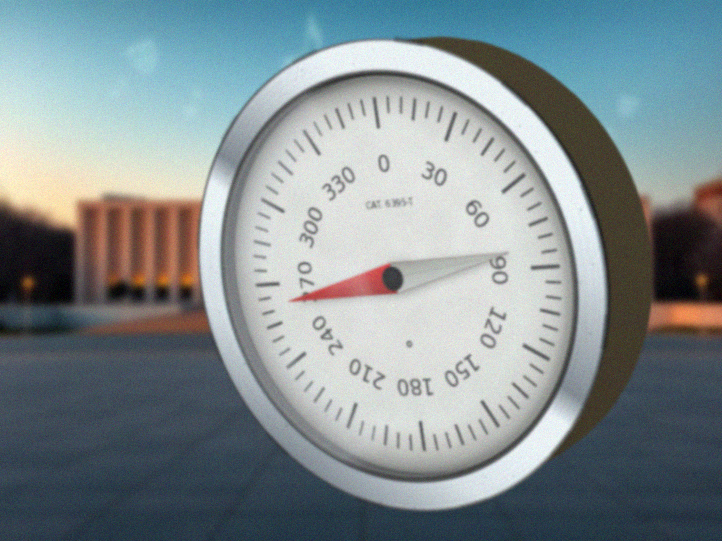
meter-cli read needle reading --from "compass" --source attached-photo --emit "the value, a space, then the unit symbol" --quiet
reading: 262.5 °
